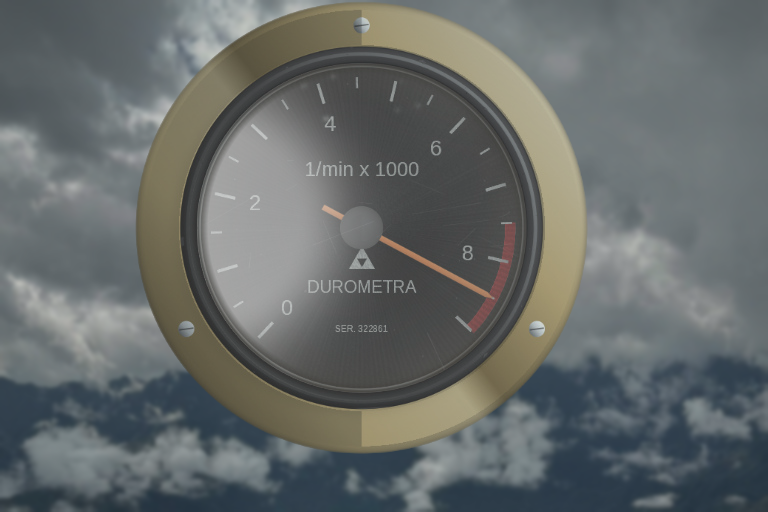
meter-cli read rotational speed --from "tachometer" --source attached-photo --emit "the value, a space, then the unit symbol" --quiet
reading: 8500 rpm
